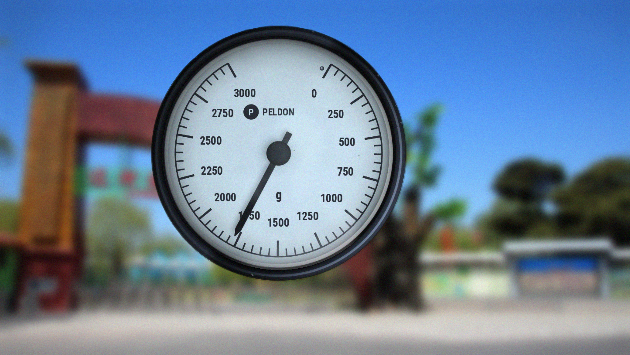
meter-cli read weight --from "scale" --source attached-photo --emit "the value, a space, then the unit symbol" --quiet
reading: 1775 g
